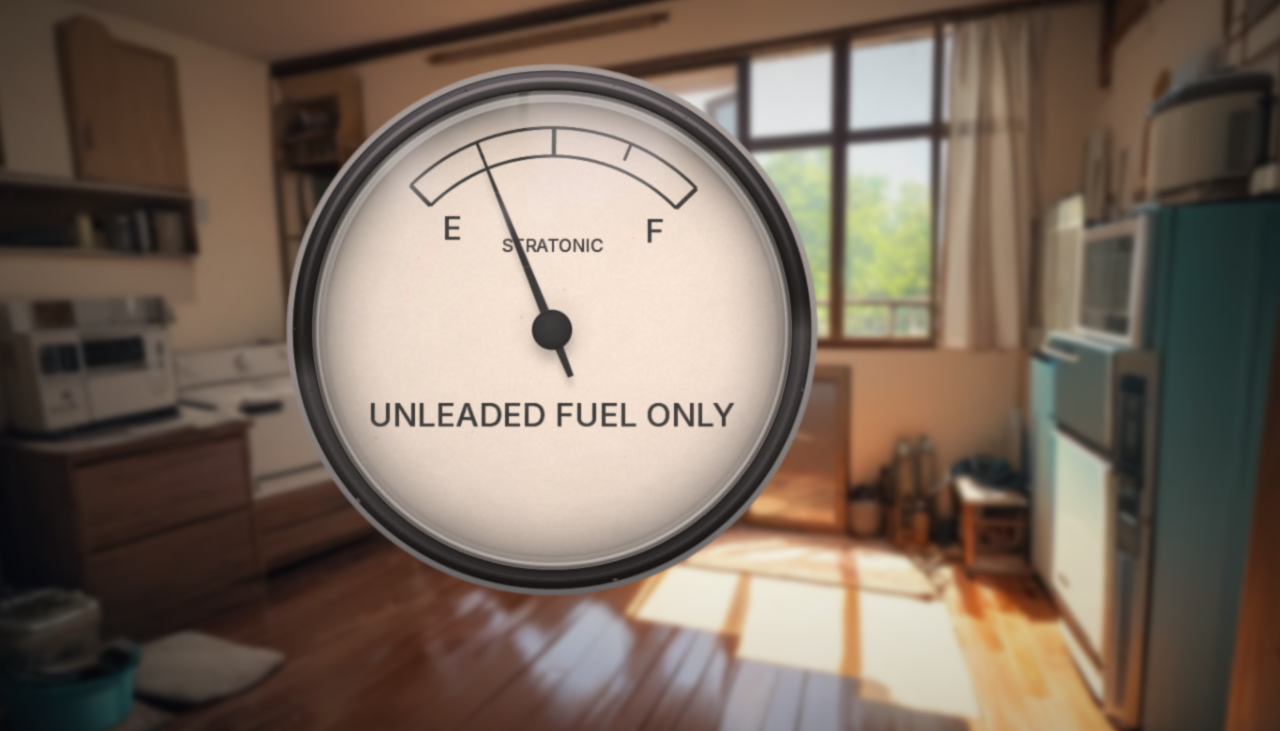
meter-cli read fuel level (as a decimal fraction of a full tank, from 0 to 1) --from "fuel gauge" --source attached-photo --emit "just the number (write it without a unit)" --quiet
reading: 0.25
